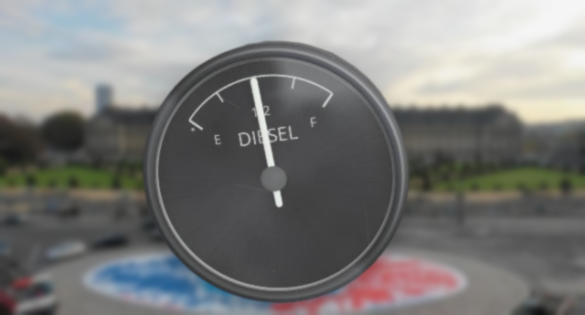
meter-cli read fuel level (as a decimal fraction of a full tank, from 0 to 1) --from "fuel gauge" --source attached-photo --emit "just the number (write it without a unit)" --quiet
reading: 0.5
